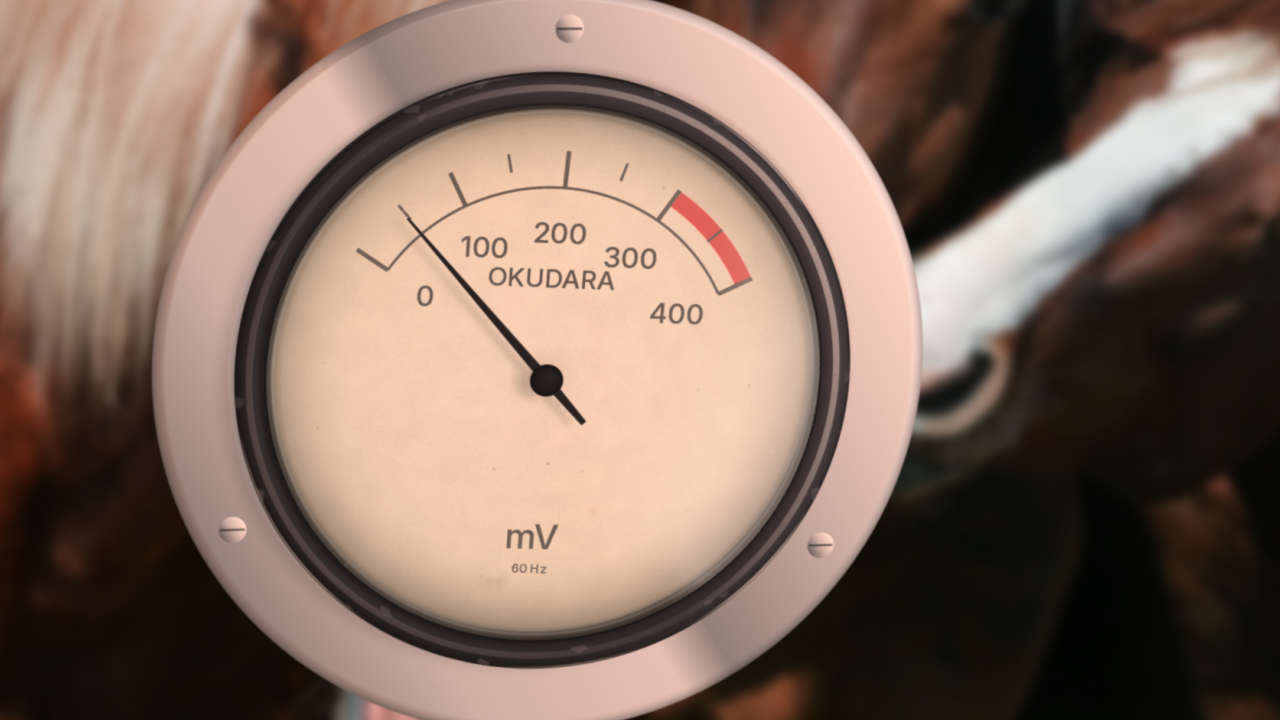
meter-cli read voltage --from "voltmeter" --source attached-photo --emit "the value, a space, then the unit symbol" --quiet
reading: 50 mV
